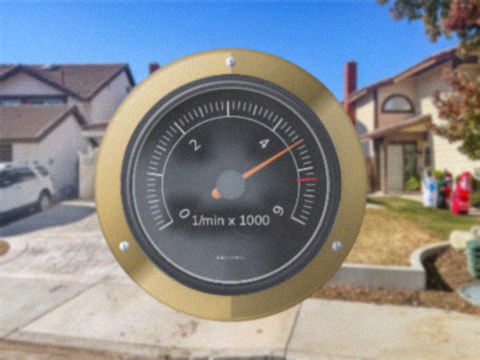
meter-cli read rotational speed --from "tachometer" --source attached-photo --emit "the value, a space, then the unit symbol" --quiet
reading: 4500 rpm
